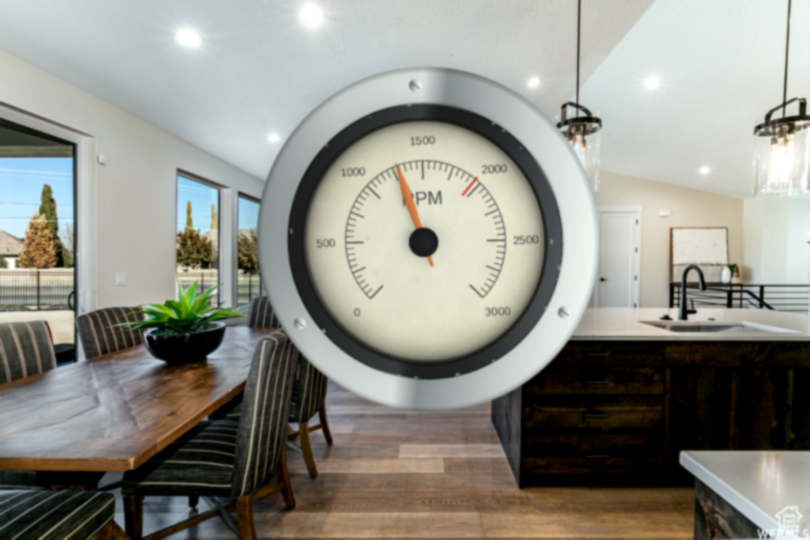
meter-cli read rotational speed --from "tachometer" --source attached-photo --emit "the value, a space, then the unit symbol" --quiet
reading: 1300 rpm
